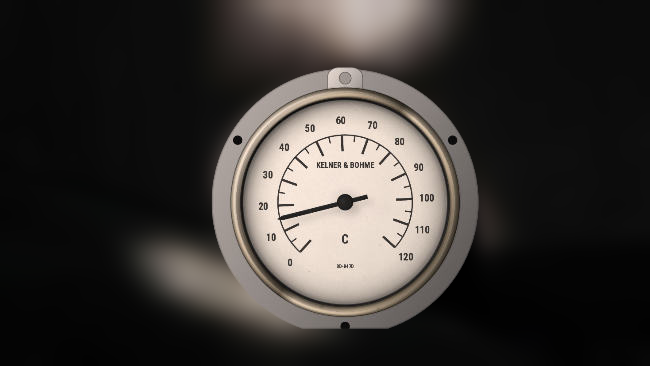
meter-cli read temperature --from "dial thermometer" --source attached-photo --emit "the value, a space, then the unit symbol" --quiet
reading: 15 °C
